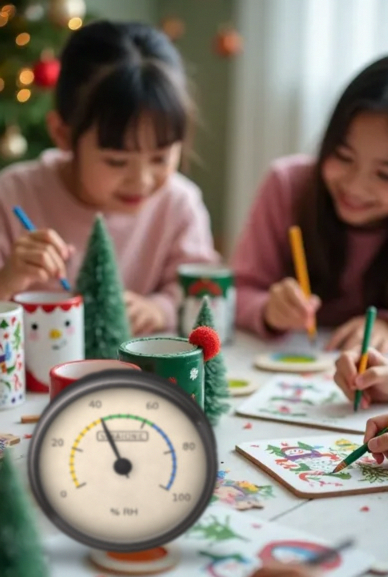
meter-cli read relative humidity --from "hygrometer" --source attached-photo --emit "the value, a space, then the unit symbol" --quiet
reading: 40 %
